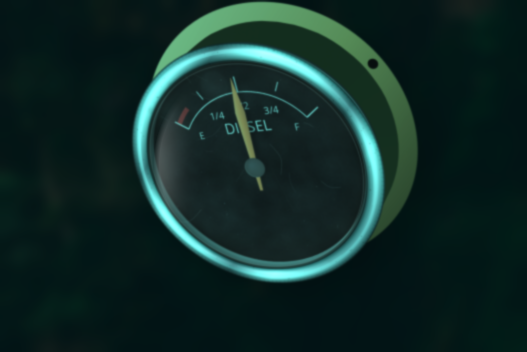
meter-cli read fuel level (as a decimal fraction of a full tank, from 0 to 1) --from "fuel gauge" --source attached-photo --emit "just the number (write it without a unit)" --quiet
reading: 0.5
